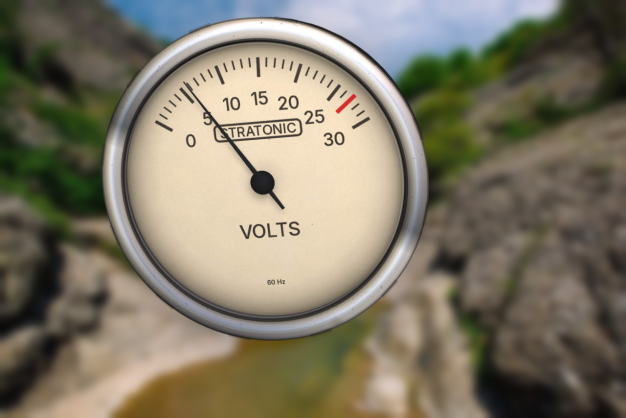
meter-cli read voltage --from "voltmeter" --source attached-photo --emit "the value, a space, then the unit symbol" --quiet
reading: 6 V
